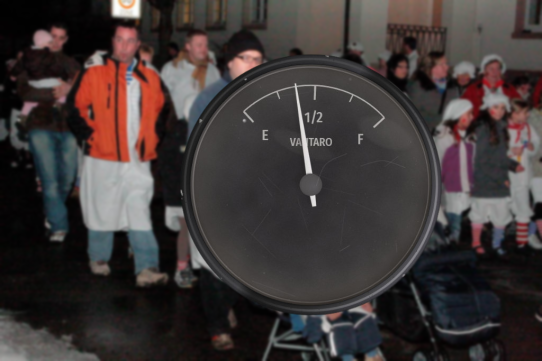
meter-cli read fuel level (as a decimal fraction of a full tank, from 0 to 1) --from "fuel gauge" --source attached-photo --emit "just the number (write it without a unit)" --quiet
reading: 0.375
